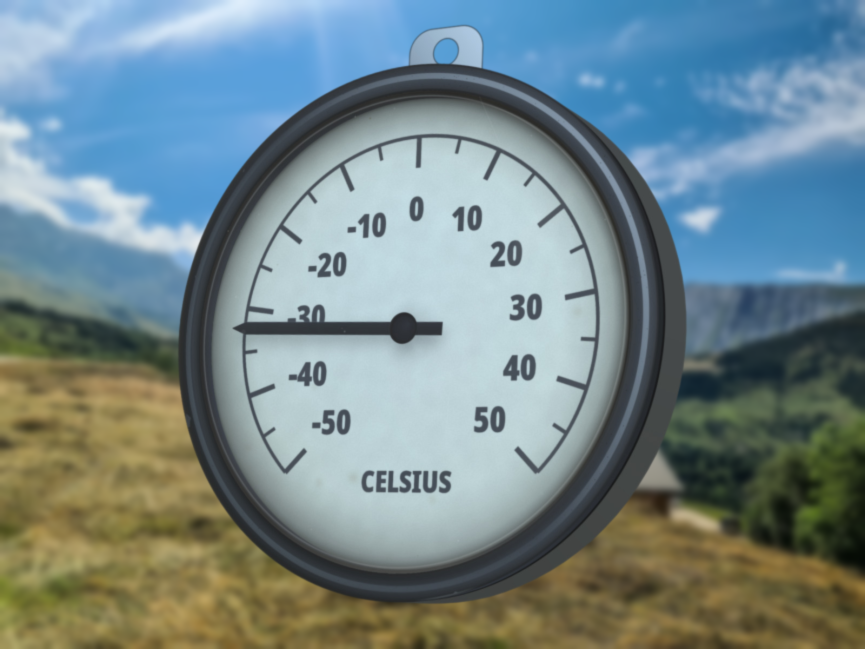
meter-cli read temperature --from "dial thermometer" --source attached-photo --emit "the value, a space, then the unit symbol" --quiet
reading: -32.5 °C
